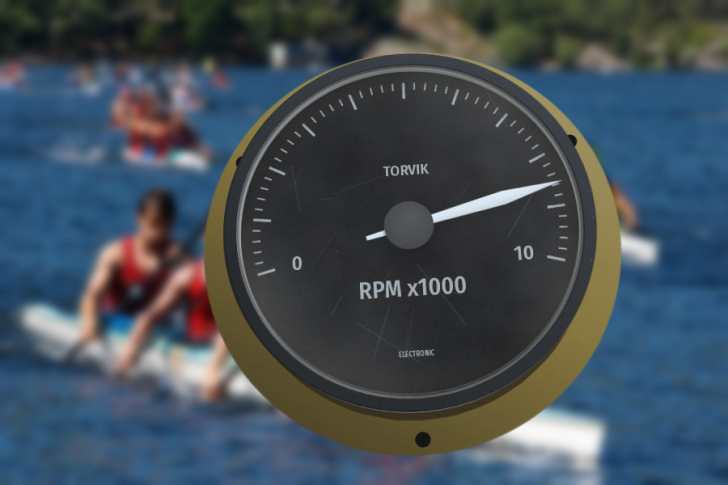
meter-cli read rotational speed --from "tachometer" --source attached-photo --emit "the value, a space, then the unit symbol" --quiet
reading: 8600 rpm
